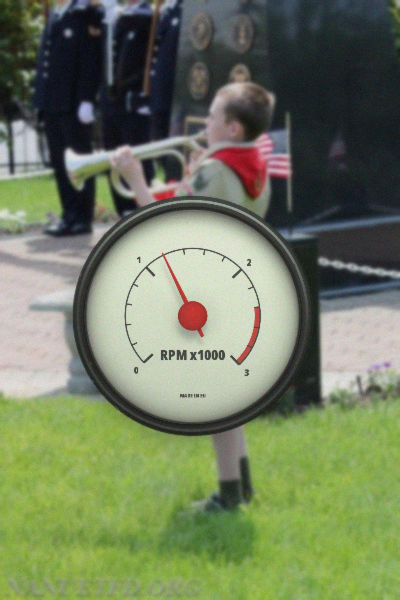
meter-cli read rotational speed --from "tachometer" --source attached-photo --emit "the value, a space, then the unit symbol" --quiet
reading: 1200 rpm
